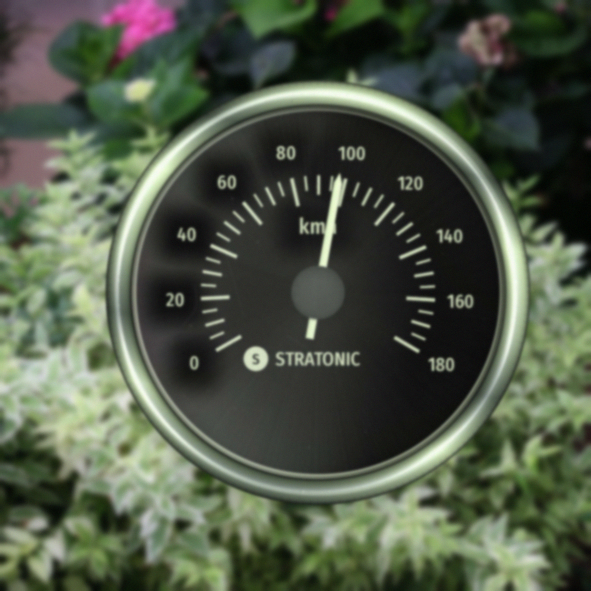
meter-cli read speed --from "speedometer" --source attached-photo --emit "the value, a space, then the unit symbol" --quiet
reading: 97.5 km/h
